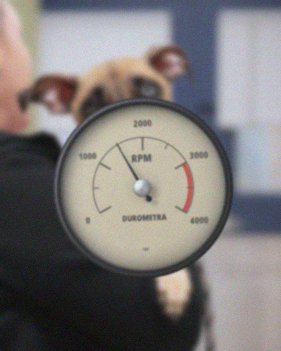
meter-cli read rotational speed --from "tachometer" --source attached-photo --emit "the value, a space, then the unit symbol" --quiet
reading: 1500 rpm
